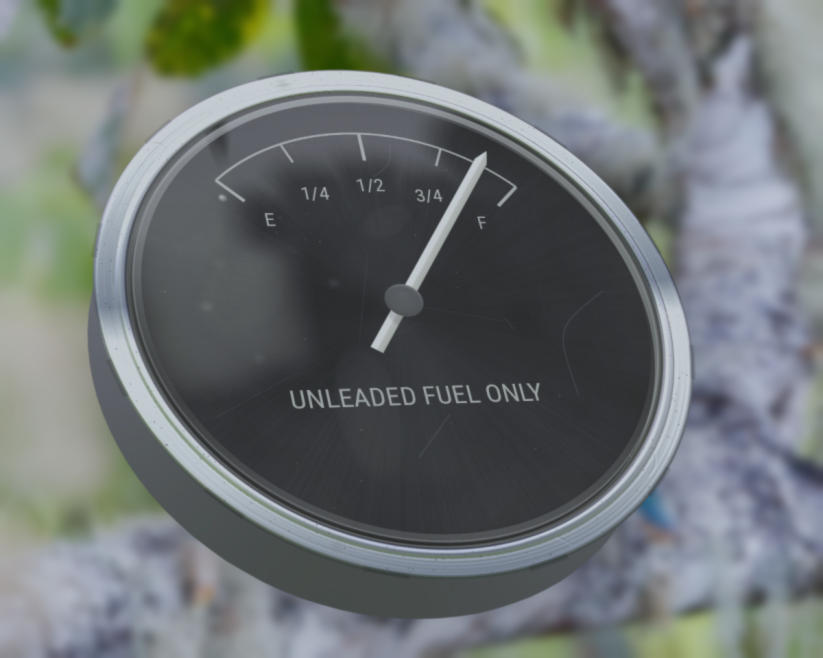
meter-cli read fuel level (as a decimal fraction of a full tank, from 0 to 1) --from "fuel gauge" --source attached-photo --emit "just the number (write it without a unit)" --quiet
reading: 0.875
